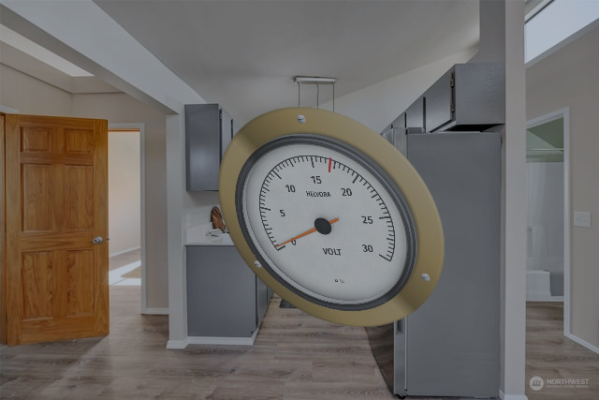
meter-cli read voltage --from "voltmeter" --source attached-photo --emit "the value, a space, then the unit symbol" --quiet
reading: 0.5 V
